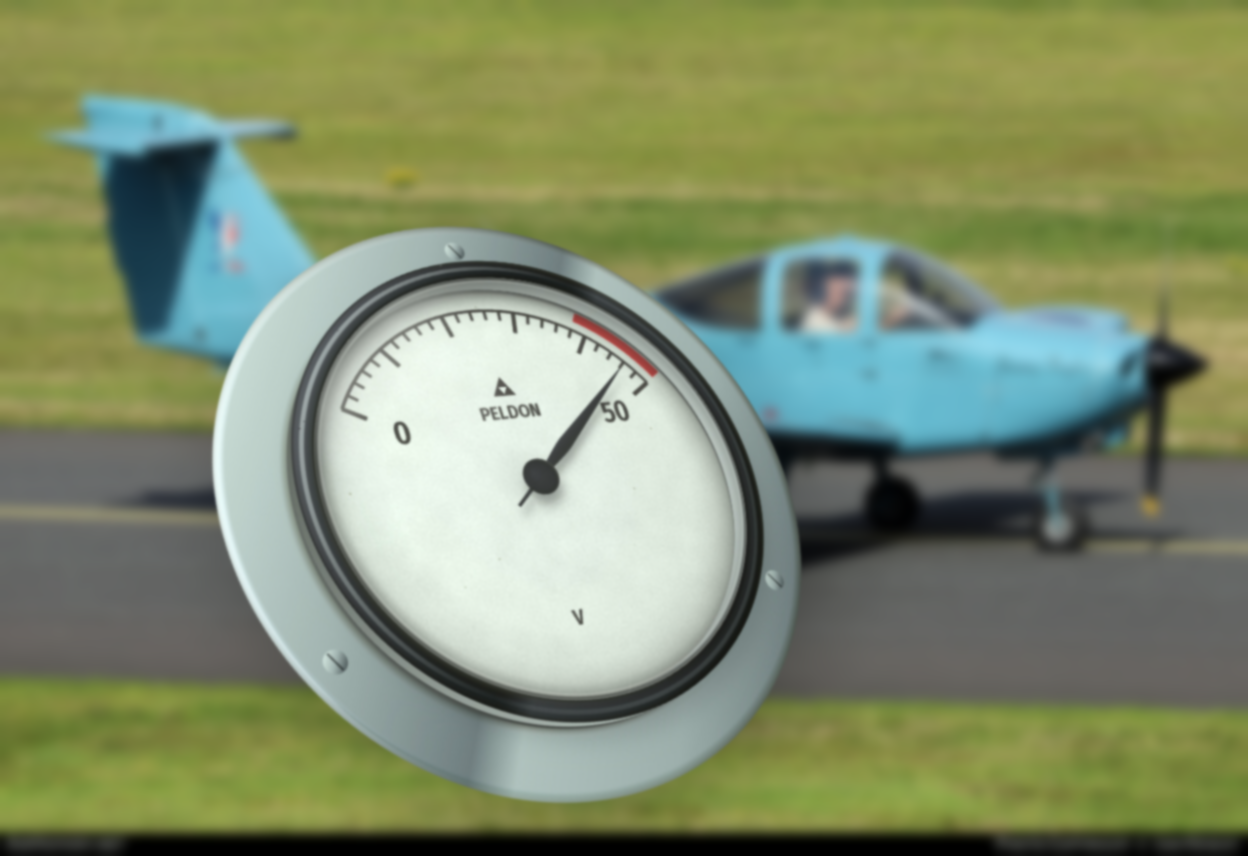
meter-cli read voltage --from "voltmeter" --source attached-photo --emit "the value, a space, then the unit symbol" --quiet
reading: 46 V
